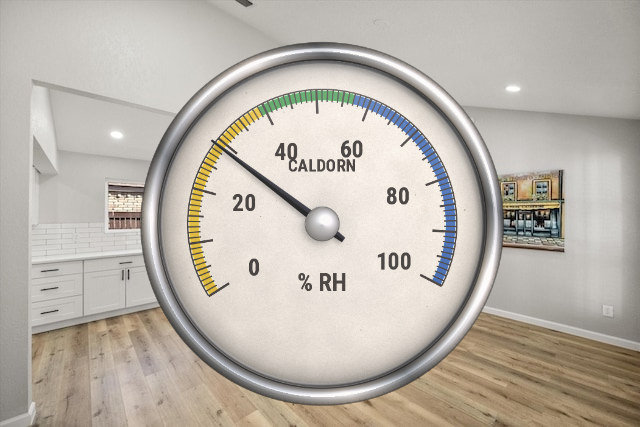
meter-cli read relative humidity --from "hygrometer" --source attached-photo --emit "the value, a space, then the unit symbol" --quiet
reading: 29 %
